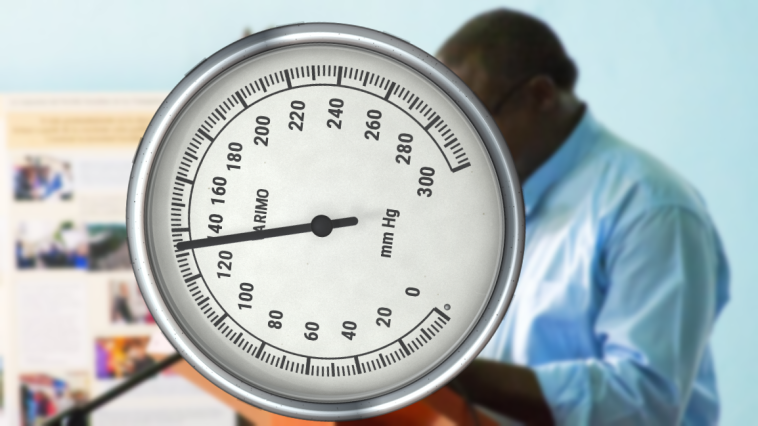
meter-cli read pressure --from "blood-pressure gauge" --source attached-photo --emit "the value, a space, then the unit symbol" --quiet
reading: 134 mmHg
